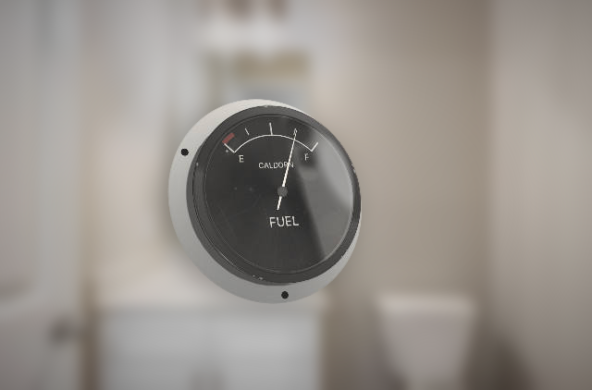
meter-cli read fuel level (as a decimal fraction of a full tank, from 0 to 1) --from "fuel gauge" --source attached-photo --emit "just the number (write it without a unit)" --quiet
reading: 0.75
